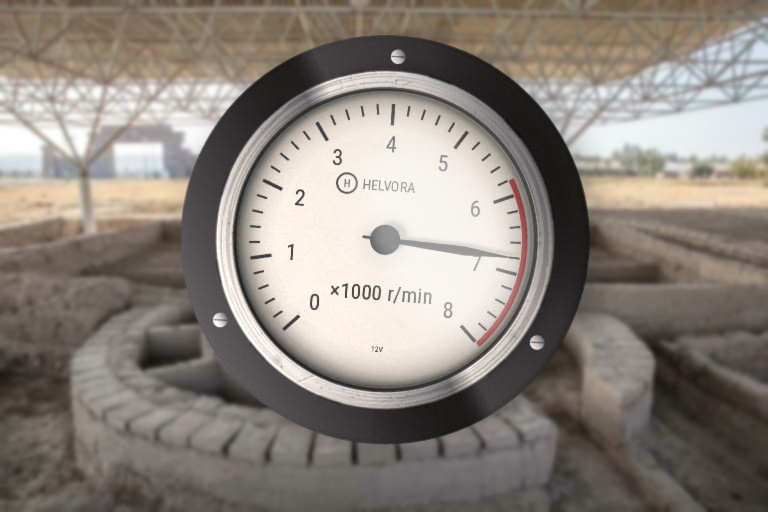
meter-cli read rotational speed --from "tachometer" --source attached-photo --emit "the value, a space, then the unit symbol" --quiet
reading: 6800 rpm
